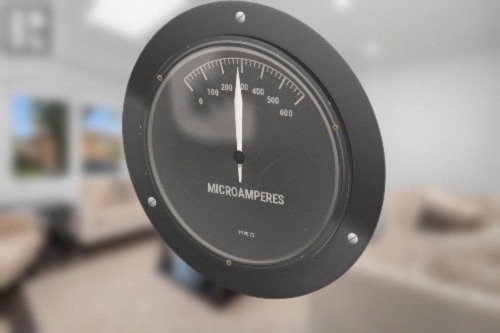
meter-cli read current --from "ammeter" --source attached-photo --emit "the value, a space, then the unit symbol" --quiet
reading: 300 µA
